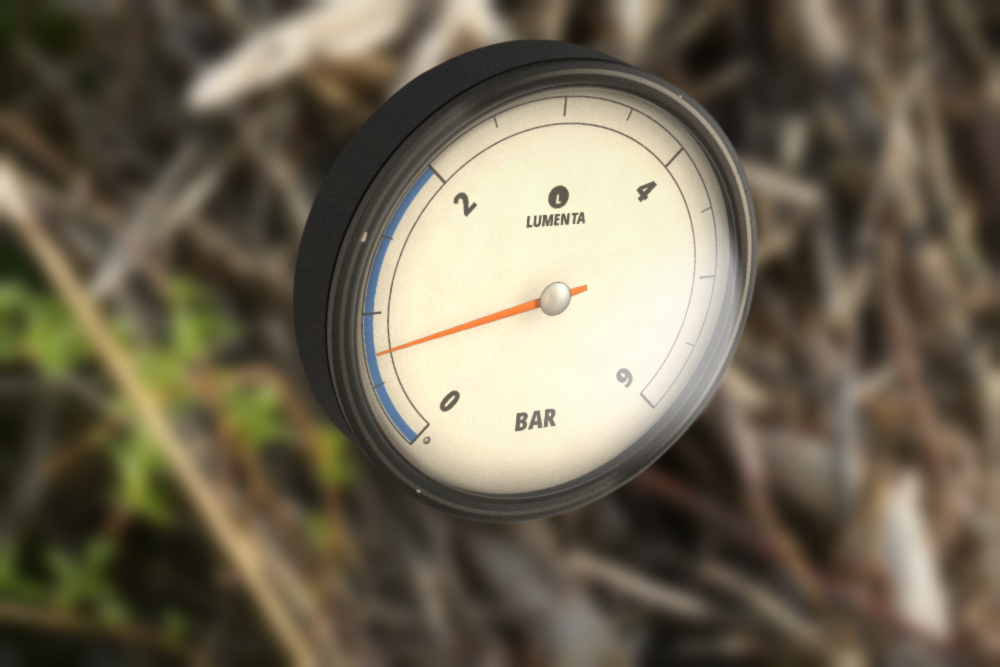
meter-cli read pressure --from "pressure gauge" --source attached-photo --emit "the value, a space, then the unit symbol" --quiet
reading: 0.75 bar
